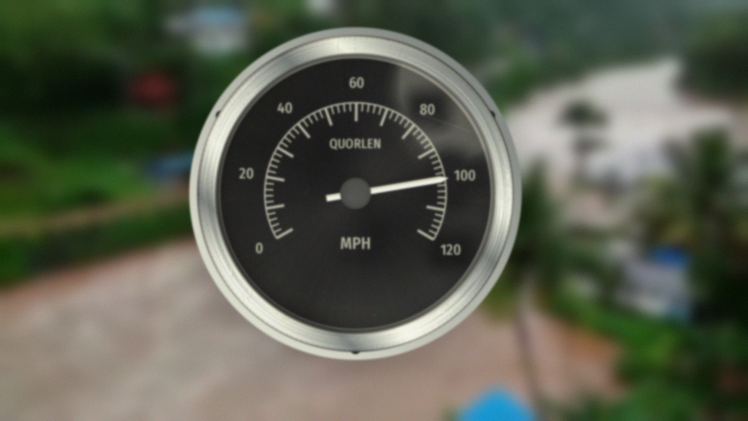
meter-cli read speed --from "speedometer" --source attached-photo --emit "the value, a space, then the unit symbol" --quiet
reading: 100 mph
